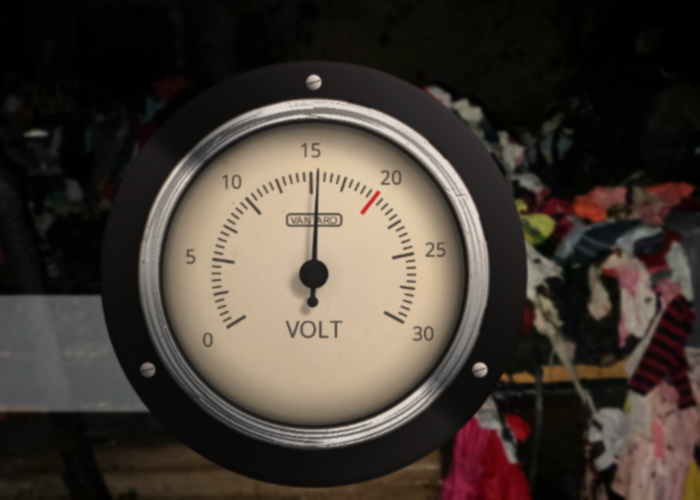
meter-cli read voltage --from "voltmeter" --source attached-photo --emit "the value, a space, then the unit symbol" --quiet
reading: 15.5 V
